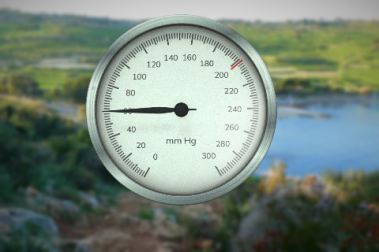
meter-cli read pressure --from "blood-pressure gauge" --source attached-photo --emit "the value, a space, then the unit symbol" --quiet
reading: 60 mmHg
